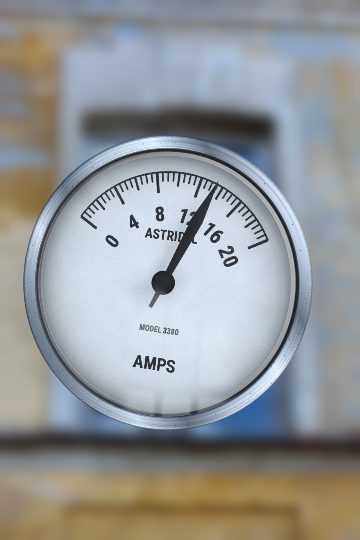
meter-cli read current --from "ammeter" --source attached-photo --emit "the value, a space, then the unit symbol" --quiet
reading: 13.5 A
